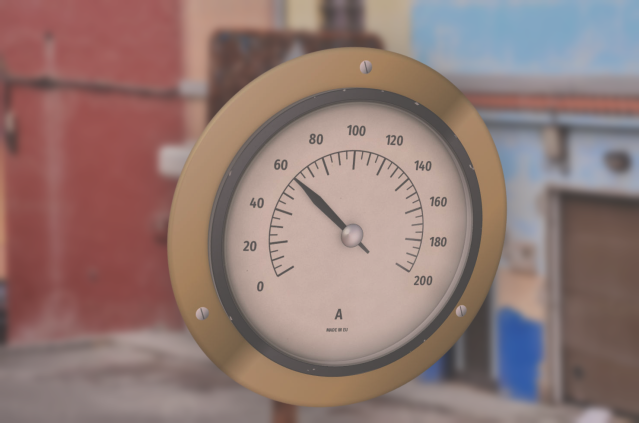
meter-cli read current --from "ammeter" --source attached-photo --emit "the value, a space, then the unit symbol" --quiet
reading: 60 A
